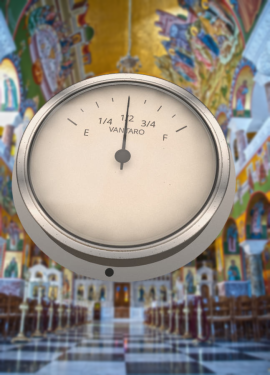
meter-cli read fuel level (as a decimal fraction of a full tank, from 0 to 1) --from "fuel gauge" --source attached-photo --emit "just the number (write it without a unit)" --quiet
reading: 0.5
